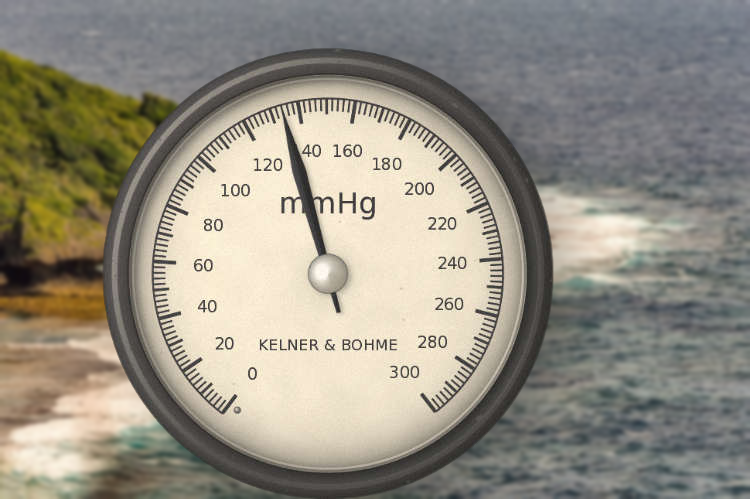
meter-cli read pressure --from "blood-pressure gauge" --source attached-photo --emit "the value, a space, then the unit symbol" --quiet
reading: 134 mmHg
